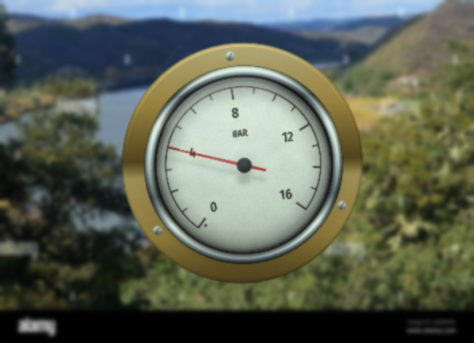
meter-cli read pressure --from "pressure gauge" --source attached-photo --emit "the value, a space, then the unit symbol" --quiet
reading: 4 bar
